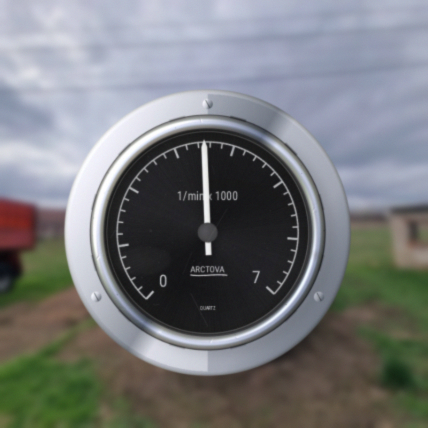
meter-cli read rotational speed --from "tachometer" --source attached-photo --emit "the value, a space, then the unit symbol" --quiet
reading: 3500 rpm
